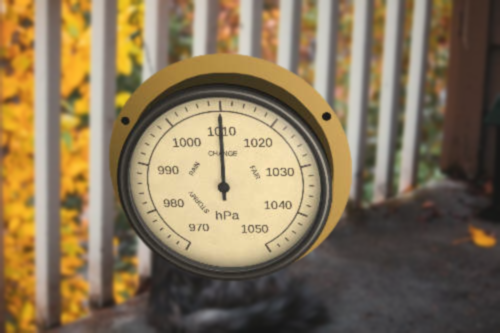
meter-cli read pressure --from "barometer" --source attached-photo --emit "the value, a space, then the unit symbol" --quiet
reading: 1010 hPa
